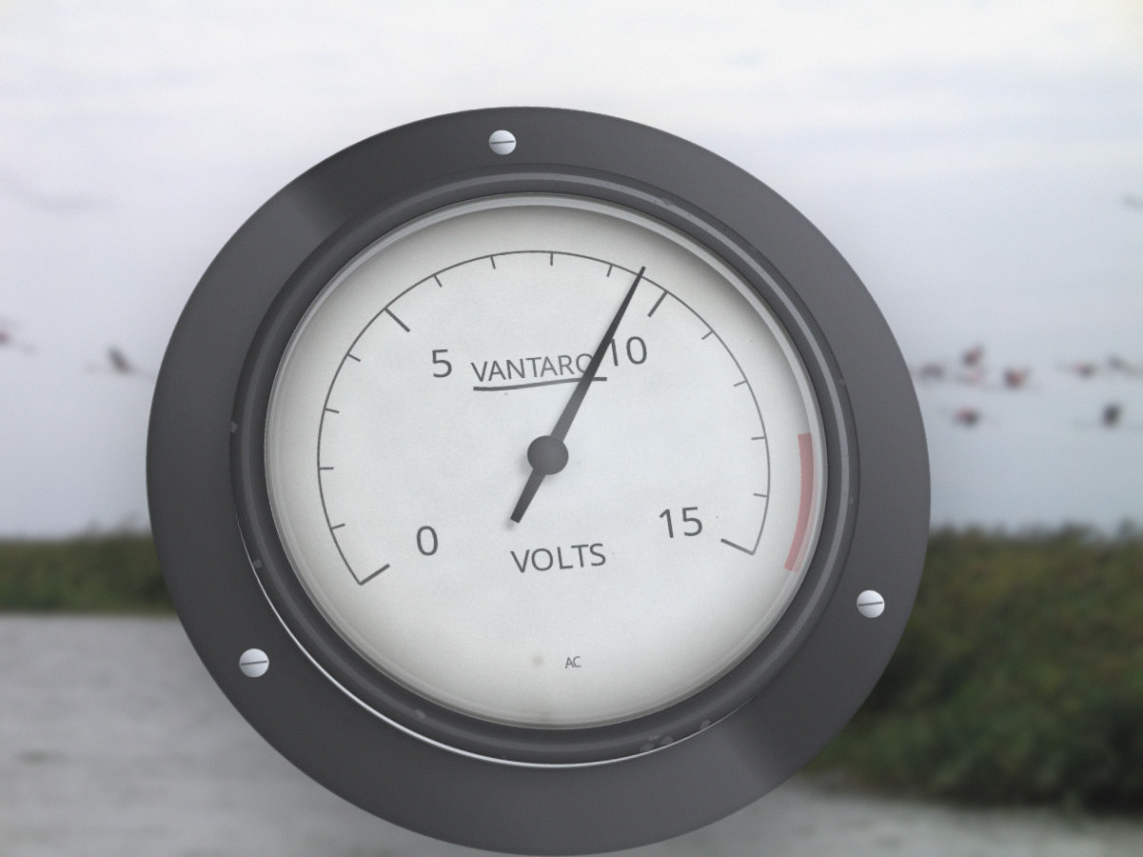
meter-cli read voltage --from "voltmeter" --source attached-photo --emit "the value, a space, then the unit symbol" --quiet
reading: 9.5 V
